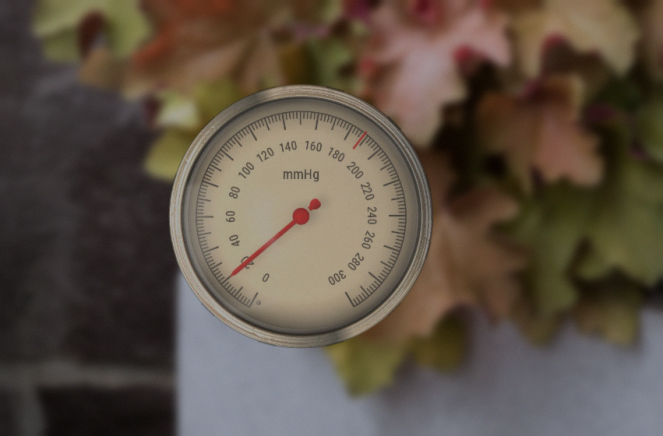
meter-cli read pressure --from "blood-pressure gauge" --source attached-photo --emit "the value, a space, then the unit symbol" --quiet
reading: 20 mmHg
